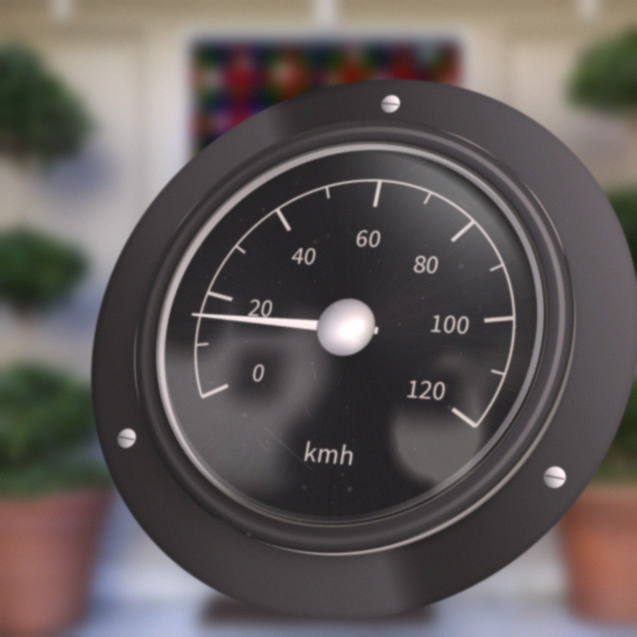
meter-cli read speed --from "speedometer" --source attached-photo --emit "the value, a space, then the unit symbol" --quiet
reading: 15 km/h
